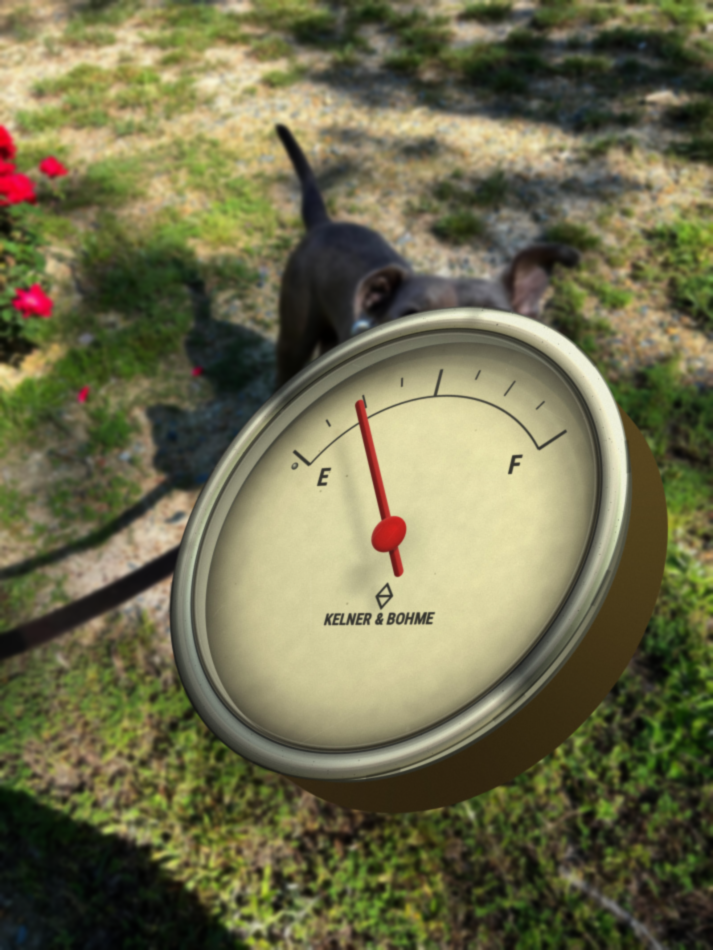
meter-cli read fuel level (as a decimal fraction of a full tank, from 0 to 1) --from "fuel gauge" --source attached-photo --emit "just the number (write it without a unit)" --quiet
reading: 0.25
